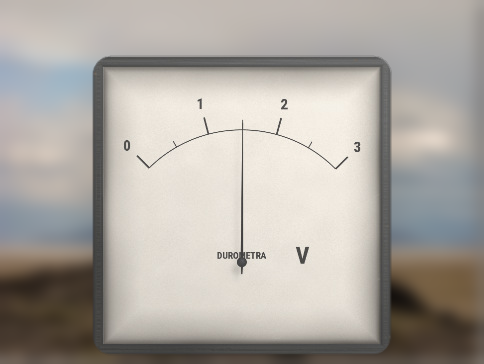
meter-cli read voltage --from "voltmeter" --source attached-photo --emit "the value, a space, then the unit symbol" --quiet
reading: 1.5 V
